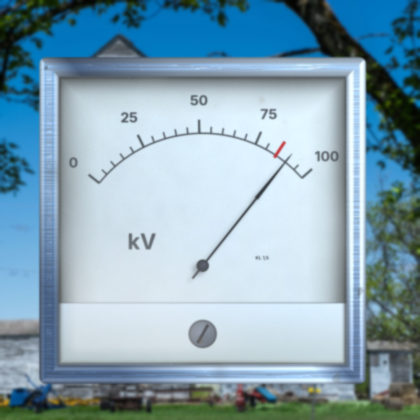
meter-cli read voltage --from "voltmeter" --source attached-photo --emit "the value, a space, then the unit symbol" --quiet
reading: 90 kV
